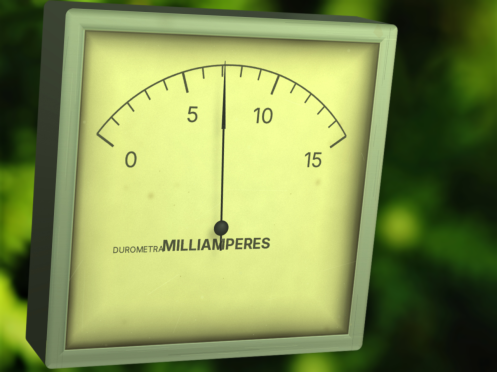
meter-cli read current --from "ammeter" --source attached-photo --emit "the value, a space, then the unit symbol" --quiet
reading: 7 mA
